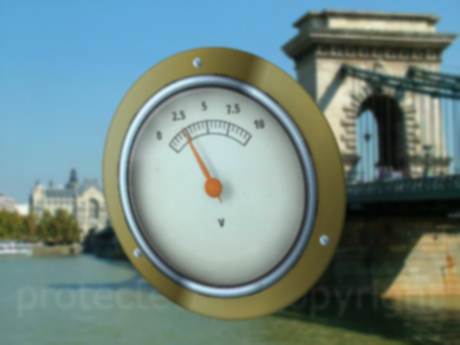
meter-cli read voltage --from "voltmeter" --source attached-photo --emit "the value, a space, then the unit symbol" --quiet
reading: 2.5 V
